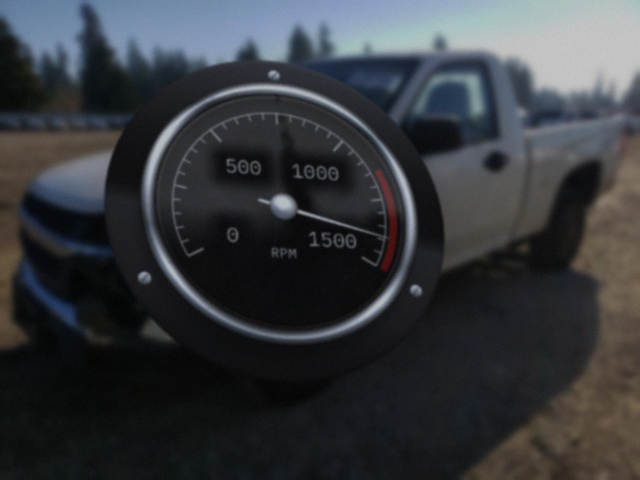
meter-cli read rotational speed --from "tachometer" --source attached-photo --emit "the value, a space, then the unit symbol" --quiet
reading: 1400 rpm
